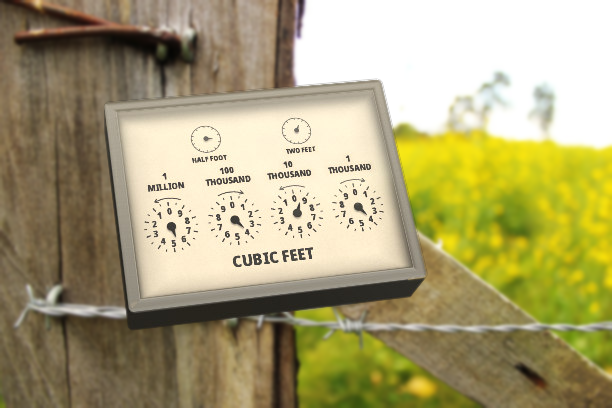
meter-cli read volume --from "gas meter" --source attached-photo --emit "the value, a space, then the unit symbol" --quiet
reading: 539400 ft³
